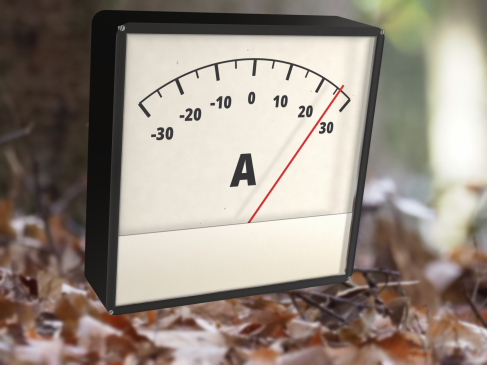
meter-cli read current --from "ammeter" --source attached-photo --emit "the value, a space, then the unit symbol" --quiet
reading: 25 A
